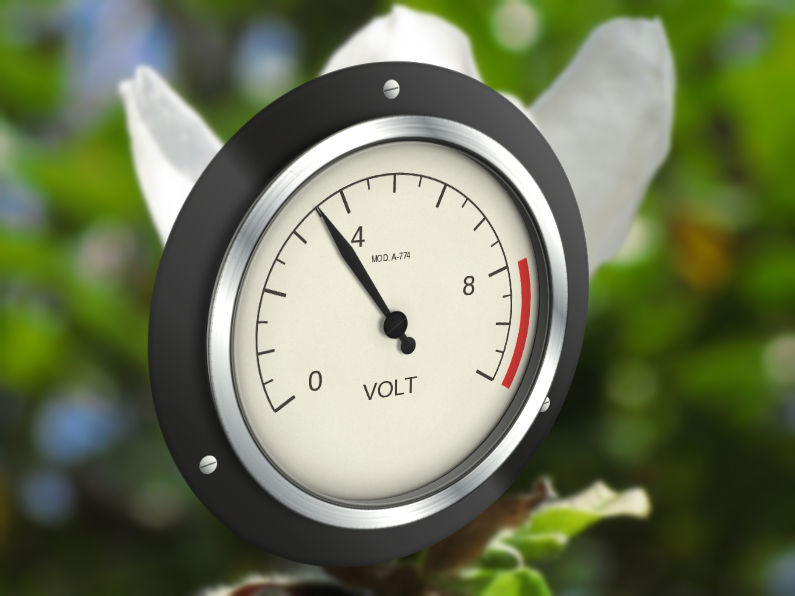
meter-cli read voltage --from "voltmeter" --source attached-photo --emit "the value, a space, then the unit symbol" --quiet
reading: 3.5 V
